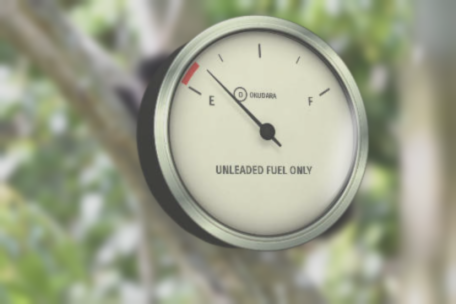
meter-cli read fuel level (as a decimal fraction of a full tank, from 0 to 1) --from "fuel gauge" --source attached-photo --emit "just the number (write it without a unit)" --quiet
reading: 0.125
